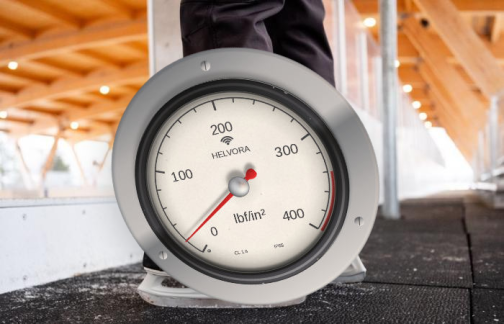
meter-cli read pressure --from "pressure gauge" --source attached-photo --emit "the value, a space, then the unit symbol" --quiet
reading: 20 psi
